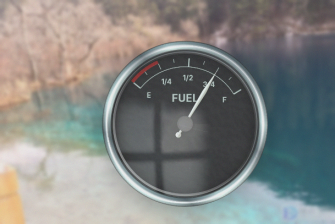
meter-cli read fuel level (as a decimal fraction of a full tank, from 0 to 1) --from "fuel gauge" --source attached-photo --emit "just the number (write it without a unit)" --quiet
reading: 0.75
